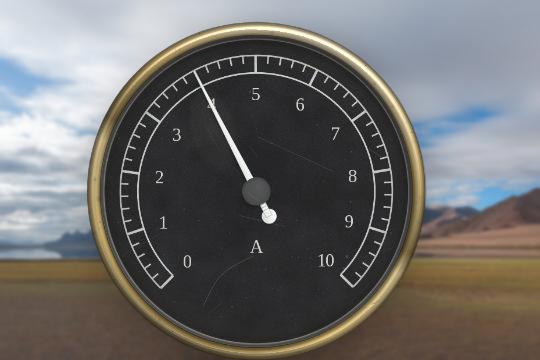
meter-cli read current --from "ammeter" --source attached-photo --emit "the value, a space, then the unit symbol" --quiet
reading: 4 A
